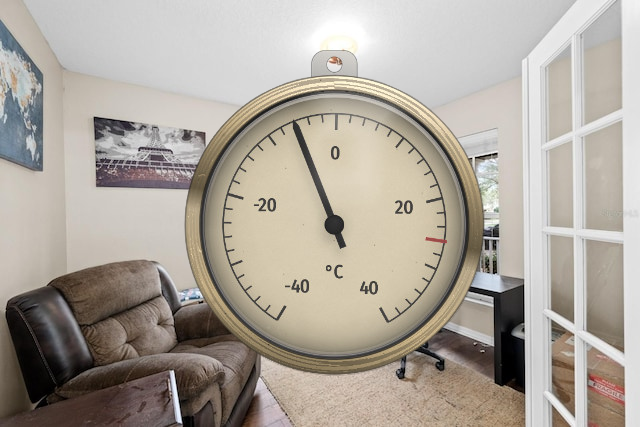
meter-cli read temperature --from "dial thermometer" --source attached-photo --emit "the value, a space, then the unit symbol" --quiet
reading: -6 °C
